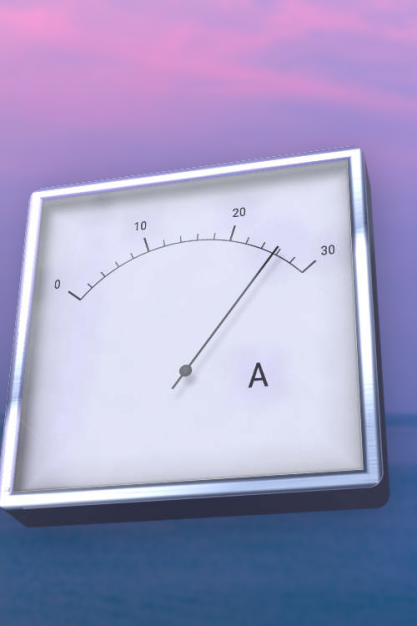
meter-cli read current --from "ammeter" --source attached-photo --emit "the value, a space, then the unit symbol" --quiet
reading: 26 A
